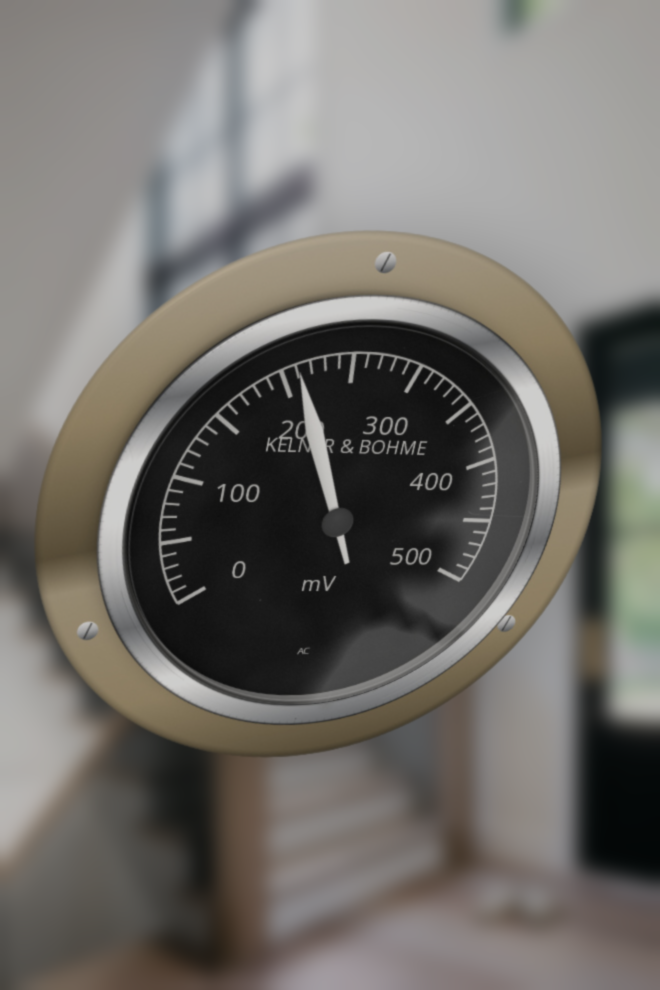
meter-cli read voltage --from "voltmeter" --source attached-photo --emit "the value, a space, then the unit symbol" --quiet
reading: 210 mV
